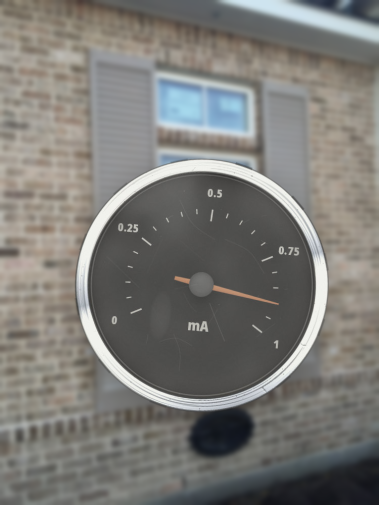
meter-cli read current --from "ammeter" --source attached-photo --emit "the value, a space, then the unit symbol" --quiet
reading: 0.9 mA
